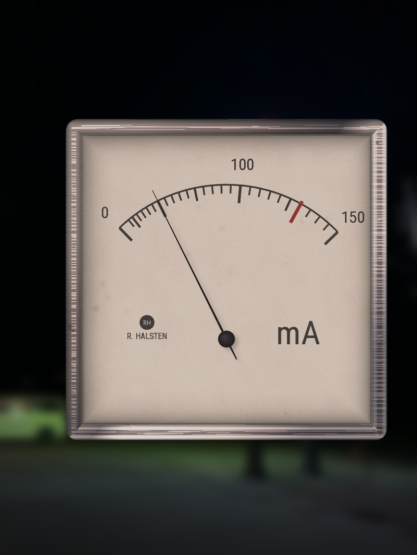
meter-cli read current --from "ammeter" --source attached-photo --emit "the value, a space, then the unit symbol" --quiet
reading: 50 mA
